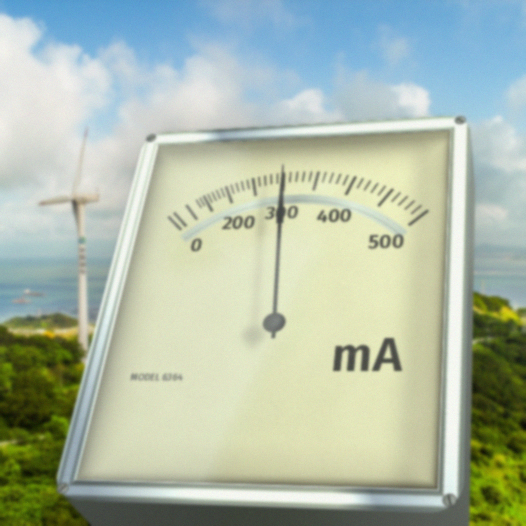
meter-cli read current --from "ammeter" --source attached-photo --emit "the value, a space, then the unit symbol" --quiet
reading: 300 mA
